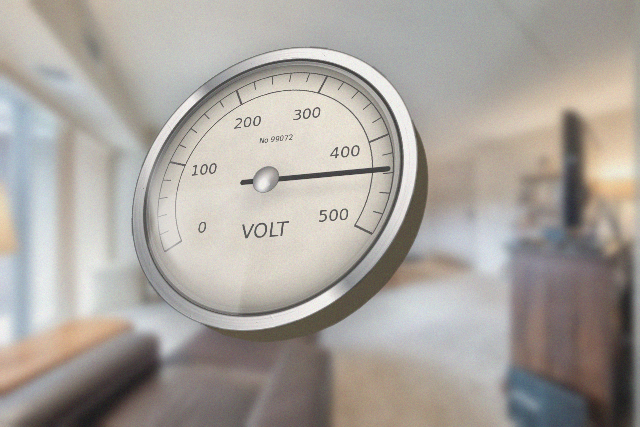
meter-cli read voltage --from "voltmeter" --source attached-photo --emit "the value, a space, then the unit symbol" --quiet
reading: 440 V
